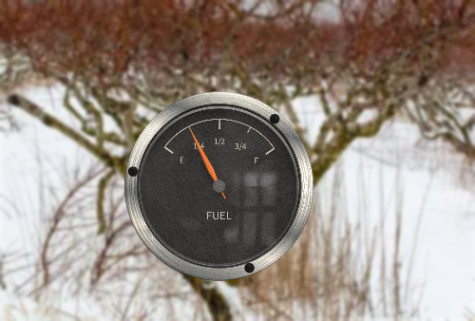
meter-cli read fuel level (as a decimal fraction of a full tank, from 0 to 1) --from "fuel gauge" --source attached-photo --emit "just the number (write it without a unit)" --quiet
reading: 0.25
